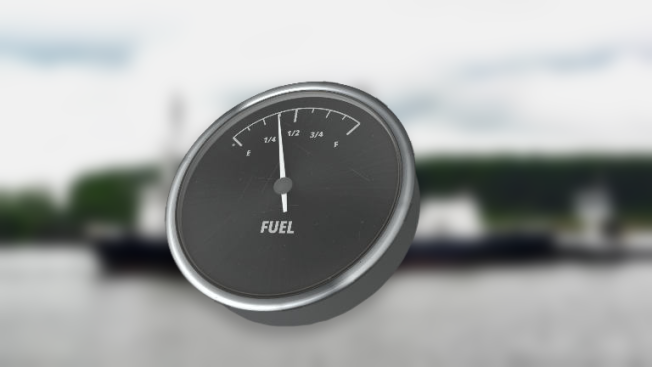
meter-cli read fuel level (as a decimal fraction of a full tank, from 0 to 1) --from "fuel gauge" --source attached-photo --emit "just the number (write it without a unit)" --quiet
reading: 0.375
